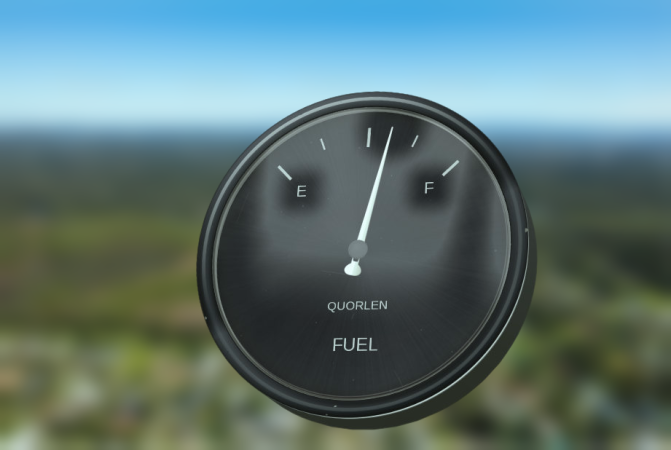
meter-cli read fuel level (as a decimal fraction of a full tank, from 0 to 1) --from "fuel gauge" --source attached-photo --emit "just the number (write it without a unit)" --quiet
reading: 0.625
